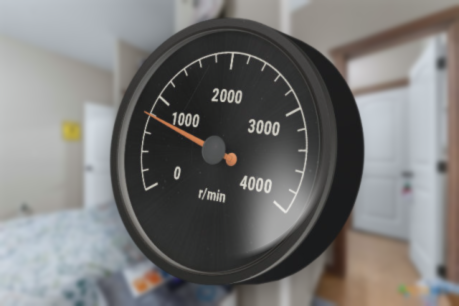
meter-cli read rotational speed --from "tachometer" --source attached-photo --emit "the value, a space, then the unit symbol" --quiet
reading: 800 rpm
